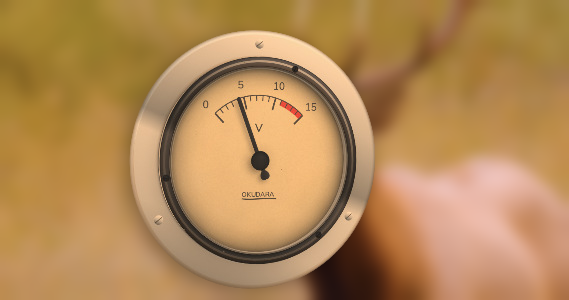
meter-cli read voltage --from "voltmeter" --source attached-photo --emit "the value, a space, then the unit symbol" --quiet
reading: 4 V
